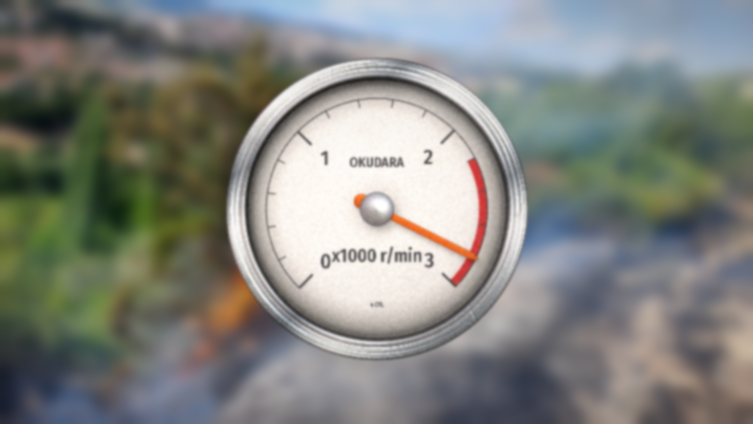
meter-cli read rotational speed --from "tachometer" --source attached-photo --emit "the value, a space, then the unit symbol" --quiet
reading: 2800 rpm
